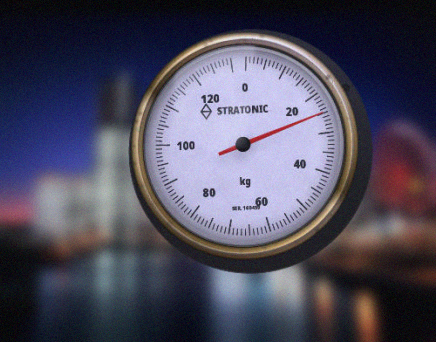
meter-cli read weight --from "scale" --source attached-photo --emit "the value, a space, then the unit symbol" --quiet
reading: 25 kg
